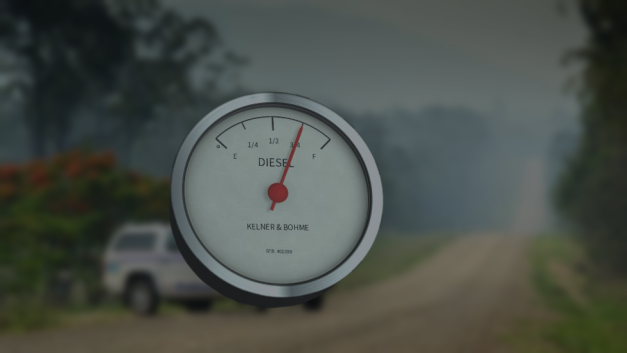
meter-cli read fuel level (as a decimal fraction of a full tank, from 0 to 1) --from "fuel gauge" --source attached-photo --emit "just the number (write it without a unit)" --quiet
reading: 0.75
